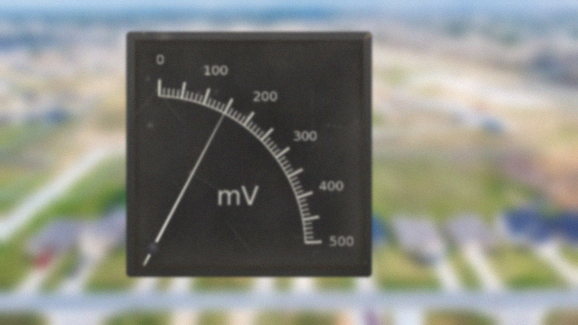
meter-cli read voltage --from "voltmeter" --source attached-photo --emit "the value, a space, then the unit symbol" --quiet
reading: 150 mV
